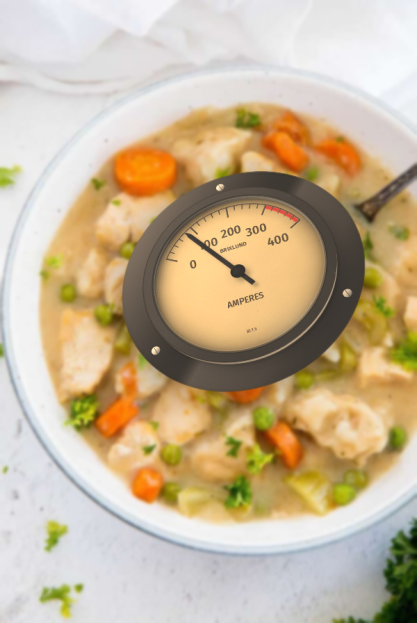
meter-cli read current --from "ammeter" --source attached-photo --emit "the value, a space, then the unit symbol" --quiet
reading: 80 A
